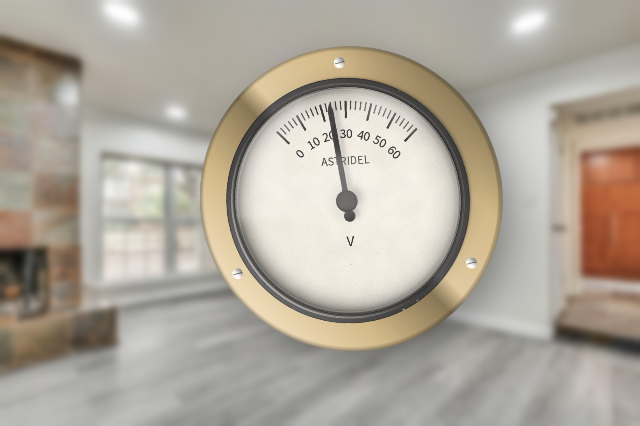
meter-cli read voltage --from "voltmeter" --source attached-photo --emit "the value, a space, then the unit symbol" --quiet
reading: 24 V
